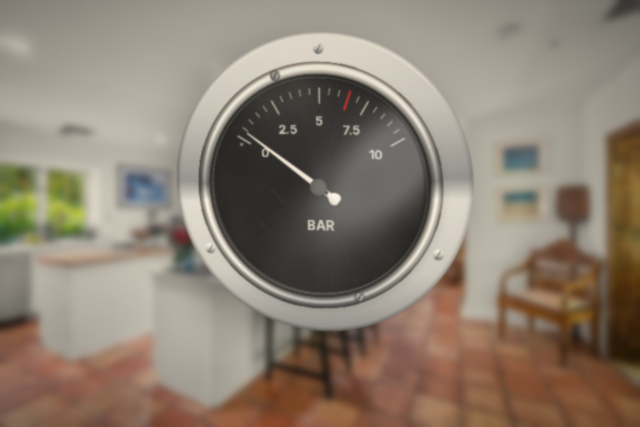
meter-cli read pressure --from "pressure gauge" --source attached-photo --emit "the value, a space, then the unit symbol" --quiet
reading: 0.5 bar
